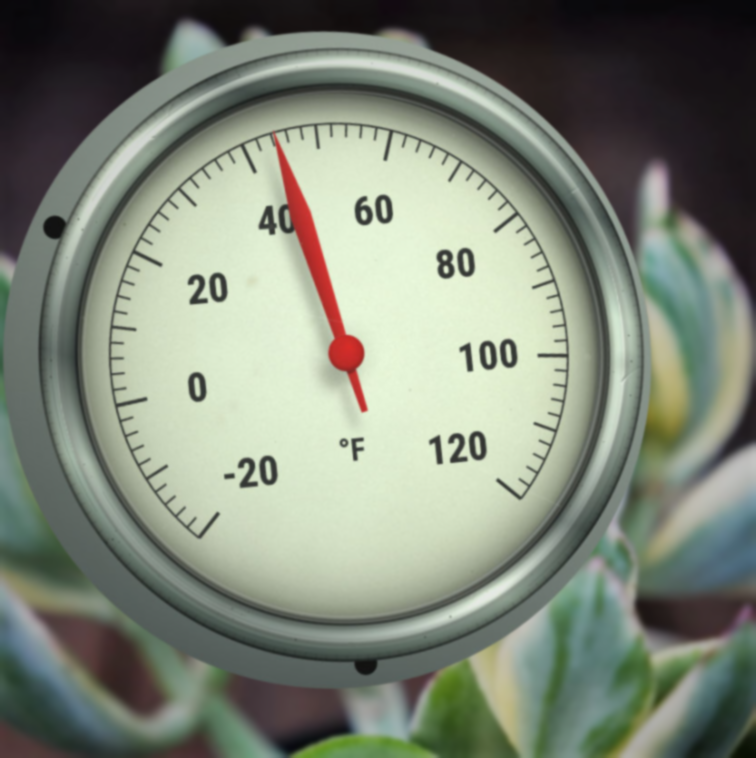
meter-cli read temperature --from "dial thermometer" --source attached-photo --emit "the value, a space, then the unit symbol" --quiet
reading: 44 °F
